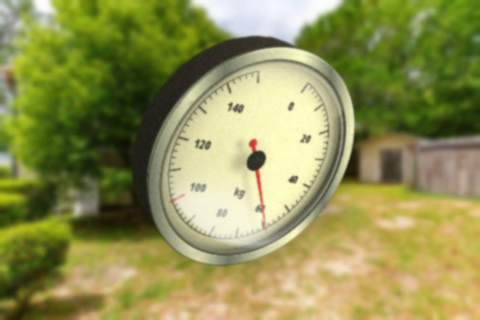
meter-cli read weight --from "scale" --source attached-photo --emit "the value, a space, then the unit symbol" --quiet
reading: 60 kg
